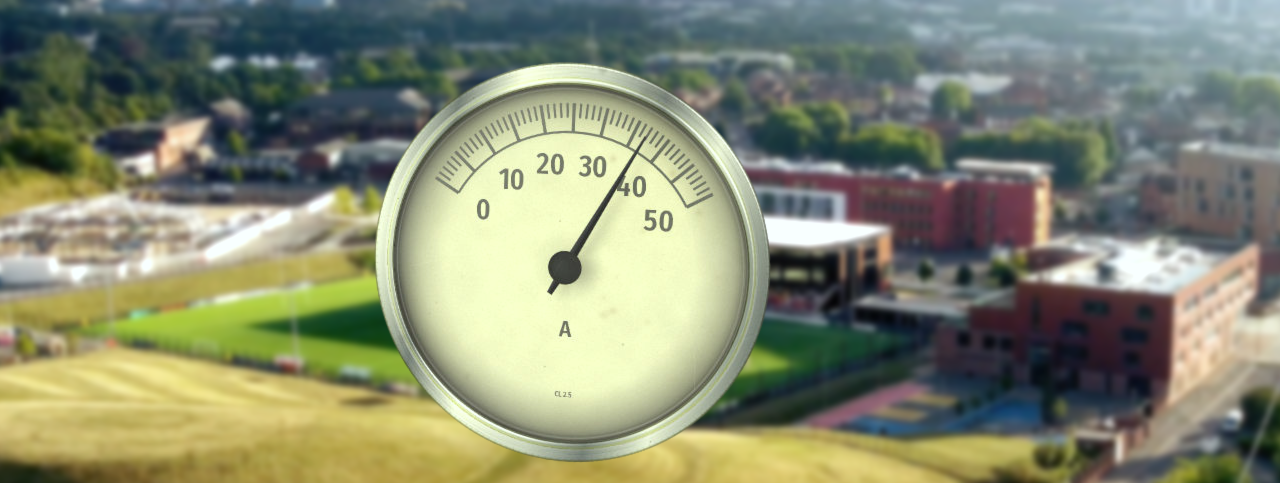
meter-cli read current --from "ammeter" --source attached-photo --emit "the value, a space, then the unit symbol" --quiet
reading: 37 A
